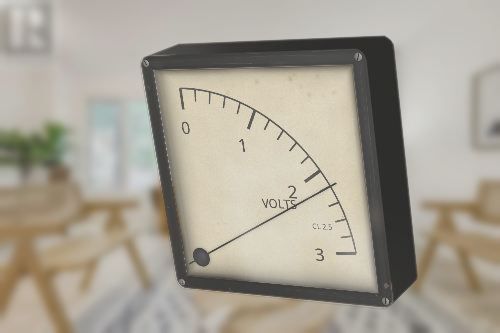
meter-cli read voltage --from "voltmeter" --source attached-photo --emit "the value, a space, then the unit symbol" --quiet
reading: 2.2 V
